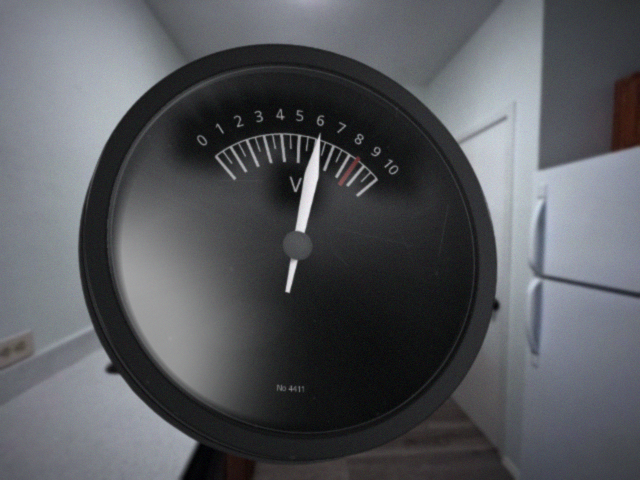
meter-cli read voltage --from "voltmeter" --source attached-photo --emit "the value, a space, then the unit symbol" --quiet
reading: 6 V
